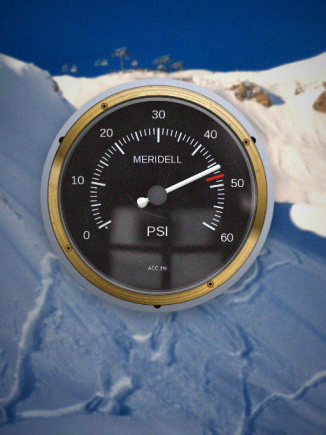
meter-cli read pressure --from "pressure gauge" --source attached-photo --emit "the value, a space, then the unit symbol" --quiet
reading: 46 psi
